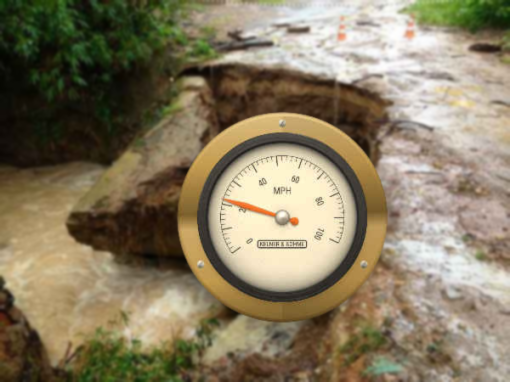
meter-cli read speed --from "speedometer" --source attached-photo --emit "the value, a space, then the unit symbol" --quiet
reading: 22 mph
